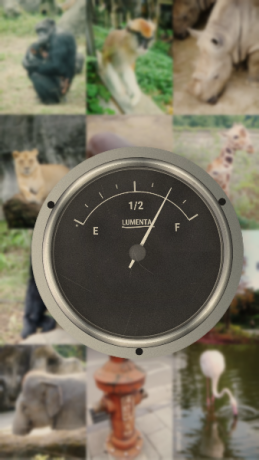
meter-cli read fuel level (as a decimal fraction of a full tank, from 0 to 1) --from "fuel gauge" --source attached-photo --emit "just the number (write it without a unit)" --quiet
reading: 0.75
